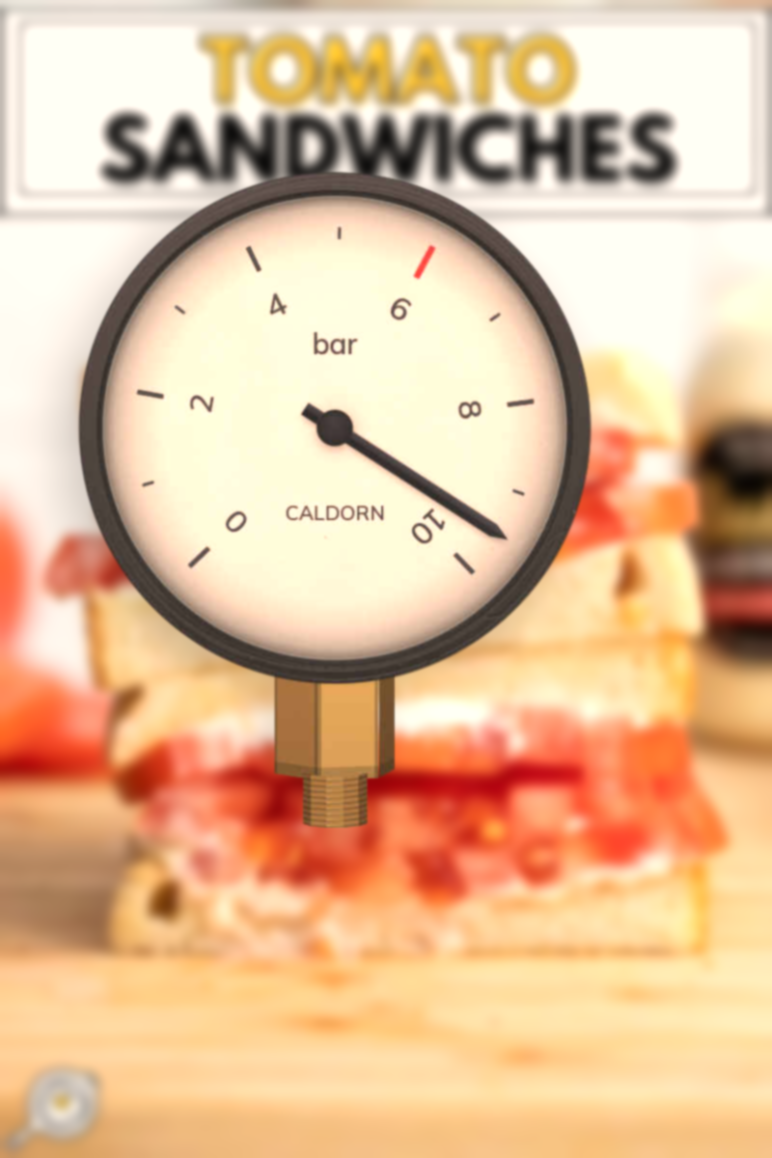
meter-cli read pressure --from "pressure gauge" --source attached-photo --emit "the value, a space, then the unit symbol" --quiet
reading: 9.5 bar
